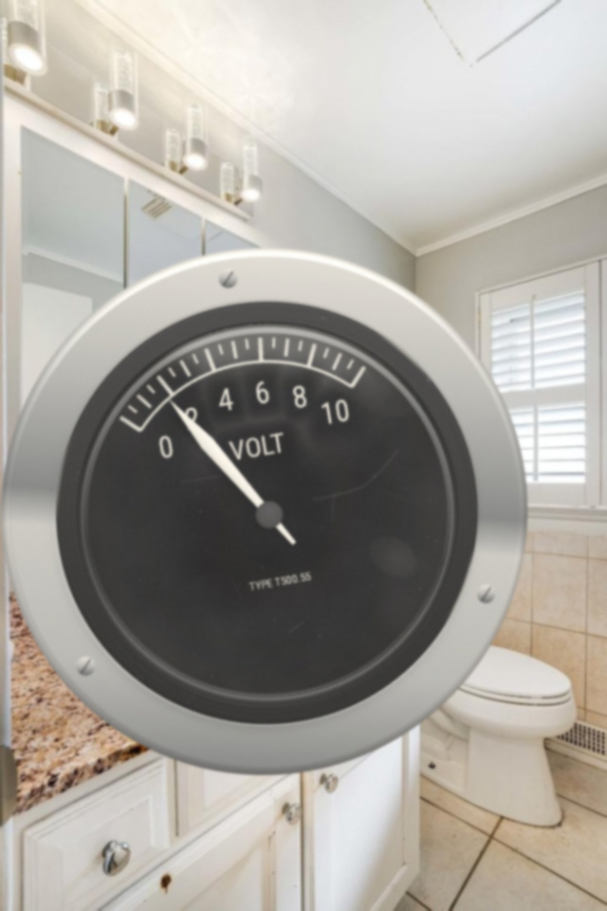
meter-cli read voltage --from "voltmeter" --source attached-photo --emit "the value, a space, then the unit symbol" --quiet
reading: 1.75 V
